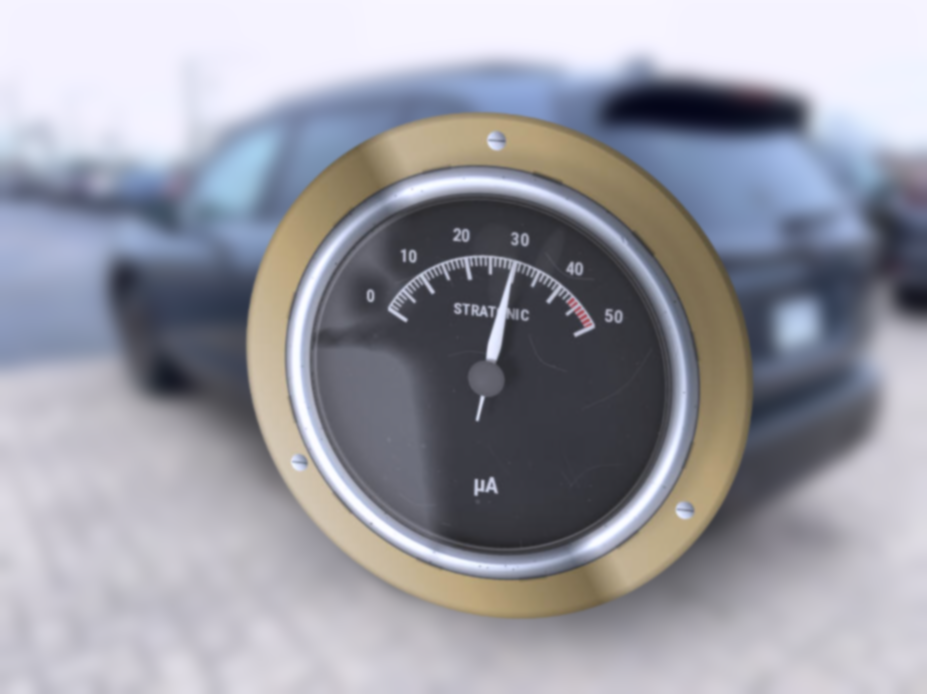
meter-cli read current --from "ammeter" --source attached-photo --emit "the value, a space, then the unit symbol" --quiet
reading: 30 µA
